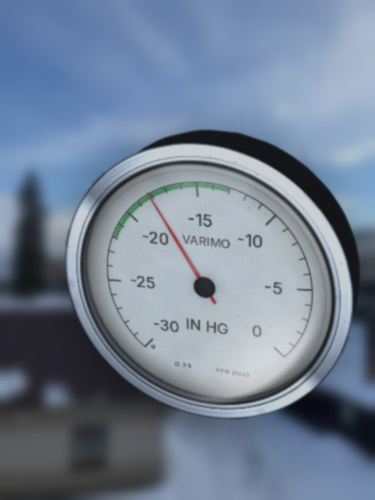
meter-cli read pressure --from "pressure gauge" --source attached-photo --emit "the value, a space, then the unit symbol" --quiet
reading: -18 inHg
